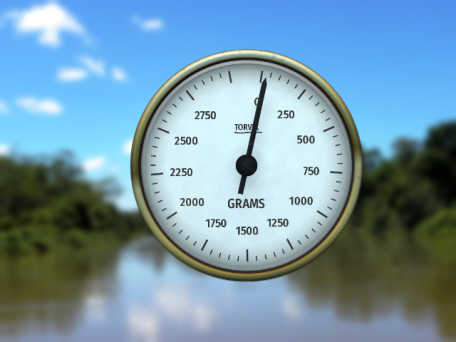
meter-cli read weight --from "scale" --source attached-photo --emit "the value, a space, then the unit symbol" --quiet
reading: 25 g
